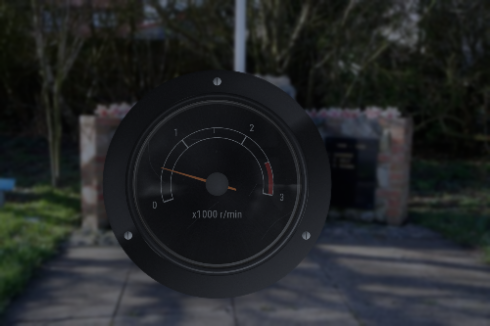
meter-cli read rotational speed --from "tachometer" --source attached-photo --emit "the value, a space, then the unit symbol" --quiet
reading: 500 rpm
